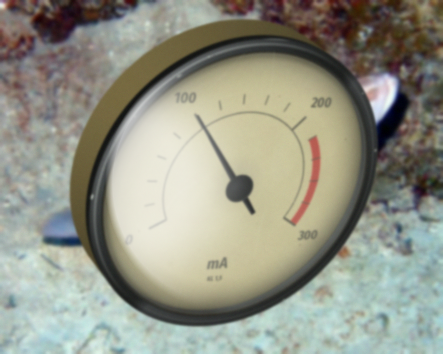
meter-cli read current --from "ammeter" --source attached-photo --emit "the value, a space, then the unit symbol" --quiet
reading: 100 mA
